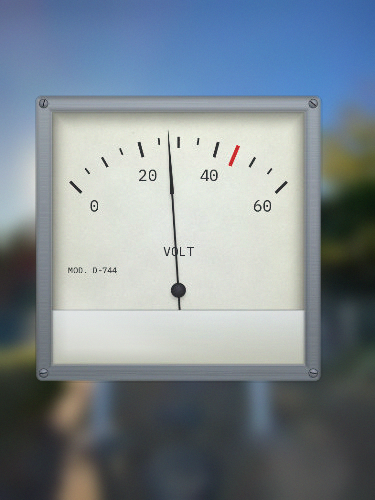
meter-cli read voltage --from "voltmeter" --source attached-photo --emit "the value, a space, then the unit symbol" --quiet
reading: 27.5 V
